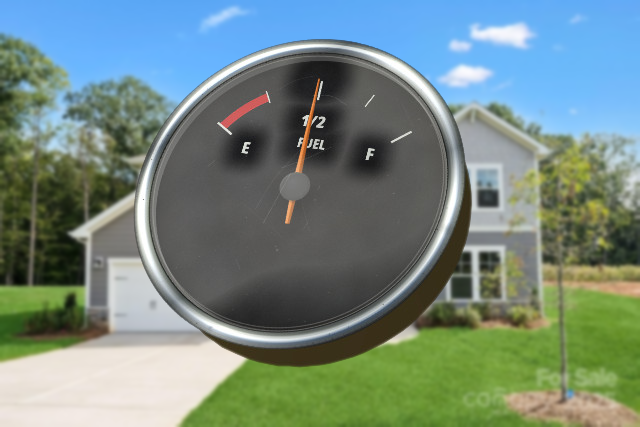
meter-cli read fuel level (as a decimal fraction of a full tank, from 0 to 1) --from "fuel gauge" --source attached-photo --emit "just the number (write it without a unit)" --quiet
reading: 0.5
